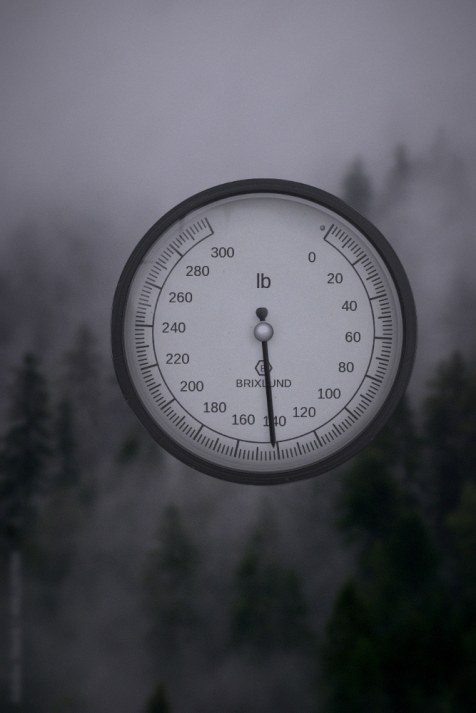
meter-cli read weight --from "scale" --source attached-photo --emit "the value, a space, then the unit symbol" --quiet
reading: 142 lb
